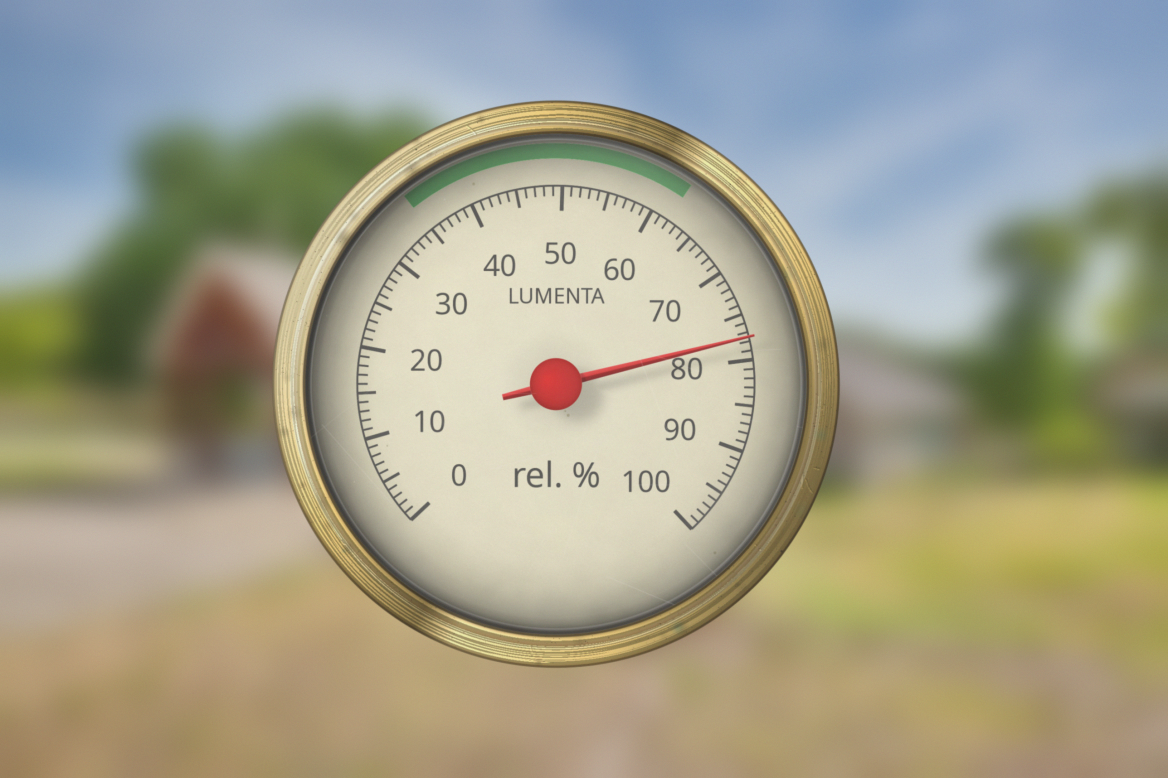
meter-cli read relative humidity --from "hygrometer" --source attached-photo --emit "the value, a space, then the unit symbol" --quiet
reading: 77.5 %
